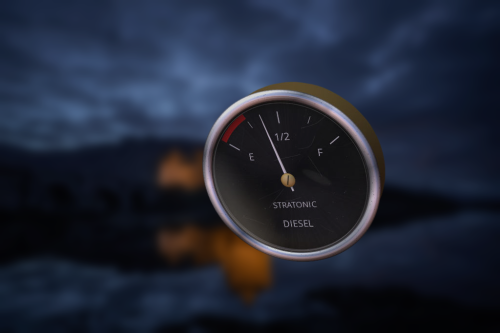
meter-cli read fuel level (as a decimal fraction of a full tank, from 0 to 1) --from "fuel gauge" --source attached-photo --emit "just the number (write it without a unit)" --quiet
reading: 0.375
